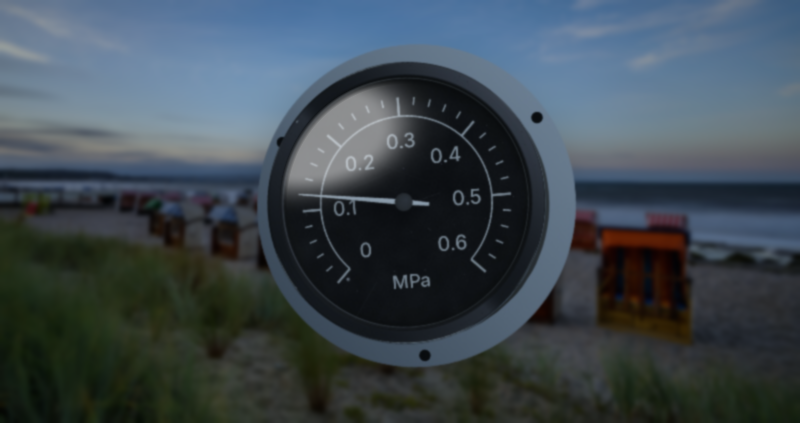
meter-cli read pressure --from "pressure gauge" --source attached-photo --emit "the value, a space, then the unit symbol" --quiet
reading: 0.12 MPa
